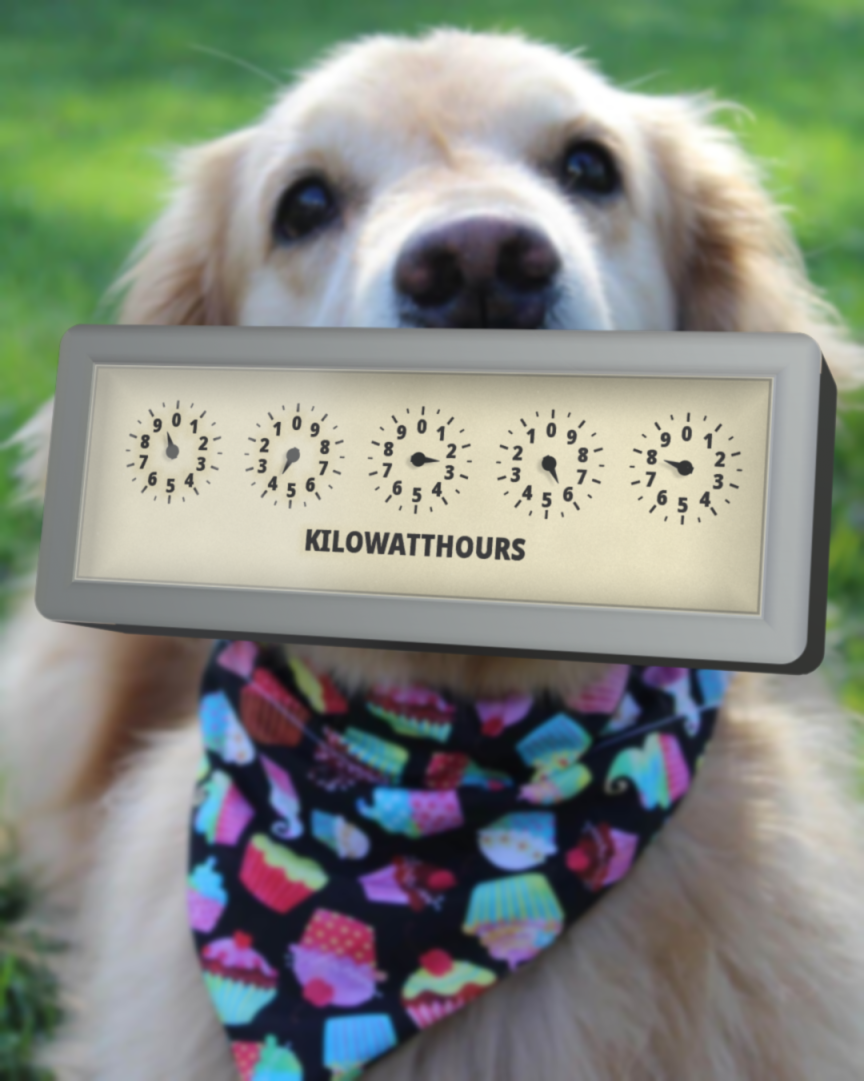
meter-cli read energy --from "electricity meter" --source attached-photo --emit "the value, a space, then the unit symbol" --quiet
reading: 94258 kWh
